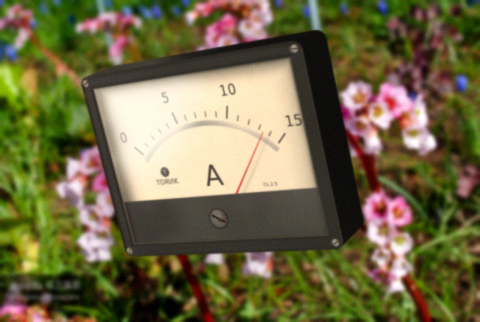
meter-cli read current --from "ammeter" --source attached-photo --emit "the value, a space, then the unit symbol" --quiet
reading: 13.5 A
